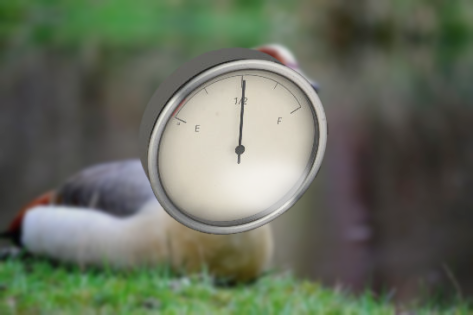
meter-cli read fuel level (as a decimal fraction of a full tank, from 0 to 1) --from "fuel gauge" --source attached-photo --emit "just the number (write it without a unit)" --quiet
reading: 0.5
